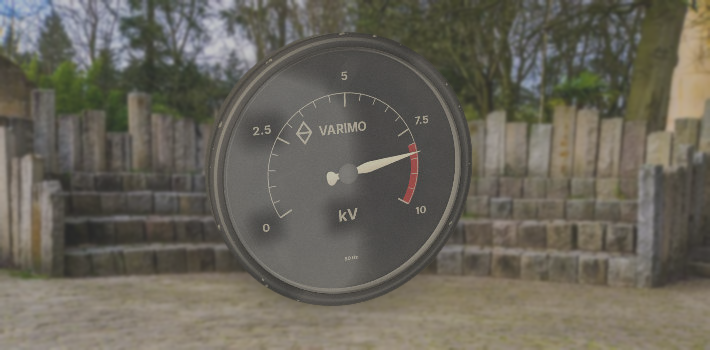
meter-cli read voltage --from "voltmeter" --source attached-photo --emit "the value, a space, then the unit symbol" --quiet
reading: 8.25 kV
